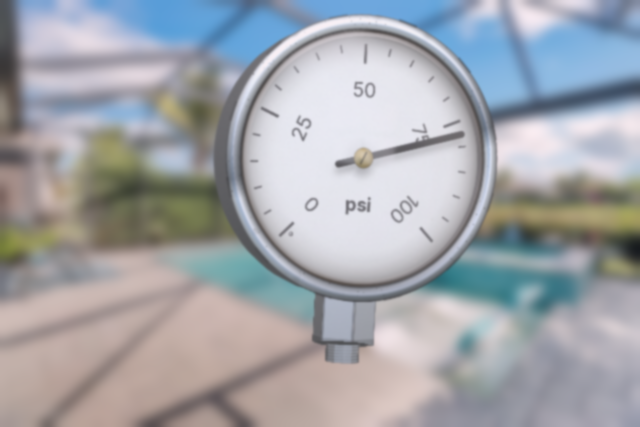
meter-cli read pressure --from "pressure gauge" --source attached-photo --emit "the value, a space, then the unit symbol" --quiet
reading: 77.5 psi
